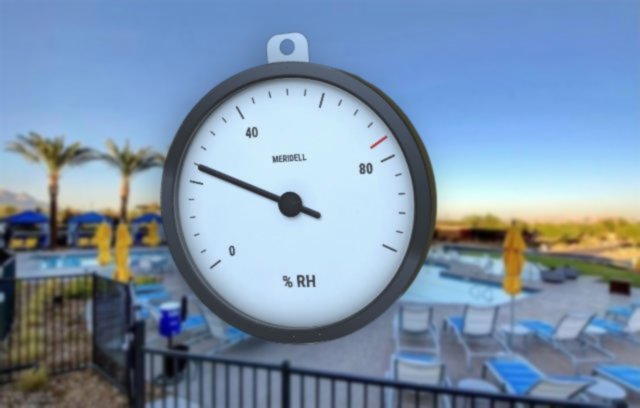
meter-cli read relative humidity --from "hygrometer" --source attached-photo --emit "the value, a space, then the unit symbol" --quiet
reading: 24 %
